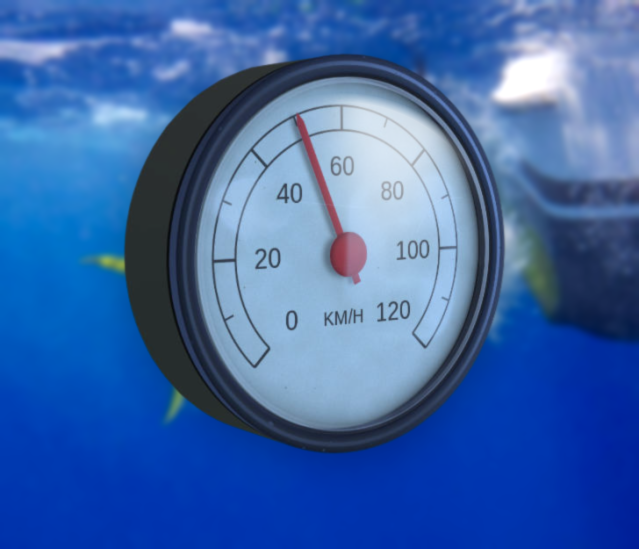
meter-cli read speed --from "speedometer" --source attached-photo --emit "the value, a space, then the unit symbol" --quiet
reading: 50 km/h
